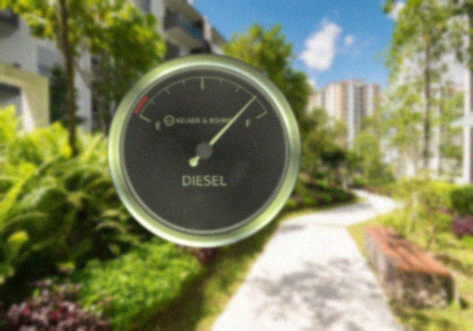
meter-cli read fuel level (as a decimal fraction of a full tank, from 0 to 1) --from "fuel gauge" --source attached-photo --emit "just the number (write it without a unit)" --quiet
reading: 0.875
